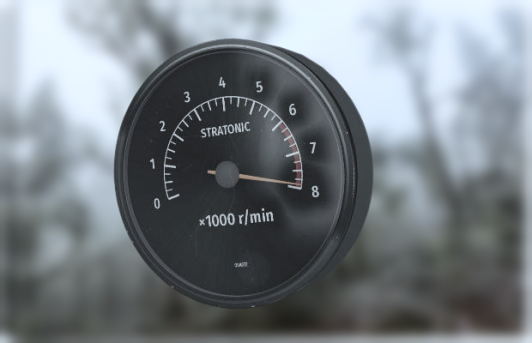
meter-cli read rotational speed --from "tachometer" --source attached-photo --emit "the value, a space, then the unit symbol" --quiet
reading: 7875 rpm
